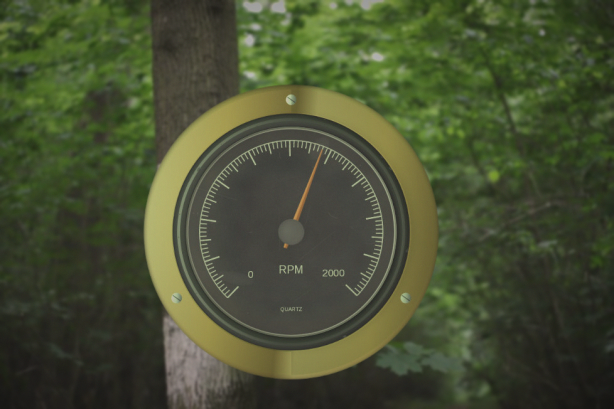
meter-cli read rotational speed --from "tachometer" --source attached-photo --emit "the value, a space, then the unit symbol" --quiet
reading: 1160 rpm
